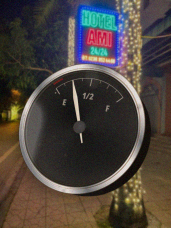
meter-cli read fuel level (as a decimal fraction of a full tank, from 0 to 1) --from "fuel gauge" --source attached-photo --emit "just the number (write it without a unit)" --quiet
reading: 0.25
